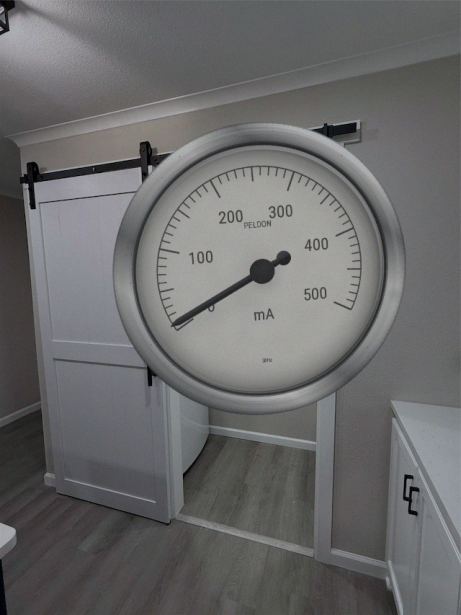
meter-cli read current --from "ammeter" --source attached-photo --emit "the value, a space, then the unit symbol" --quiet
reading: 10 mA
